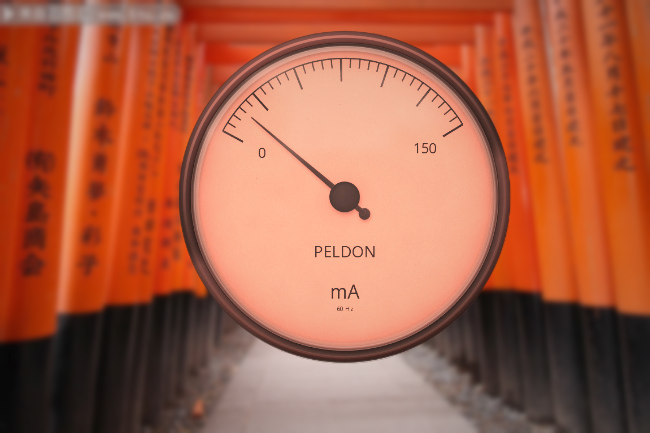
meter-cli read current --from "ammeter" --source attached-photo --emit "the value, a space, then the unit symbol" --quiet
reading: 15 mA
